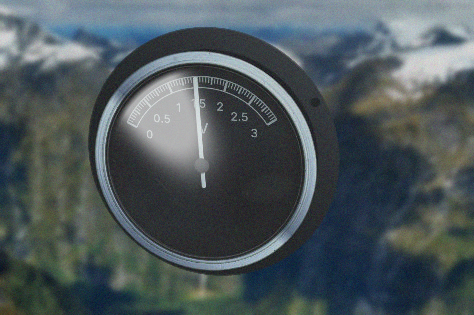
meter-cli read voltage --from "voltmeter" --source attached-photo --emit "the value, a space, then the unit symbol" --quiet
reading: 1.5 V
